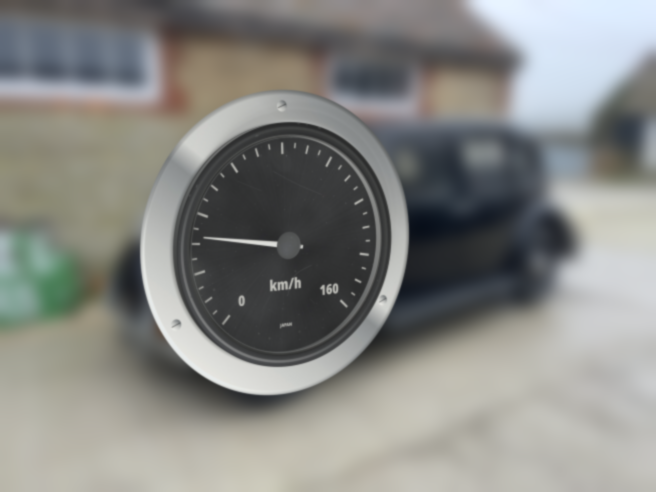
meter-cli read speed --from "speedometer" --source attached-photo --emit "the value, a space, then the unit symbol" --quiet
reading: 32.5 km/h
